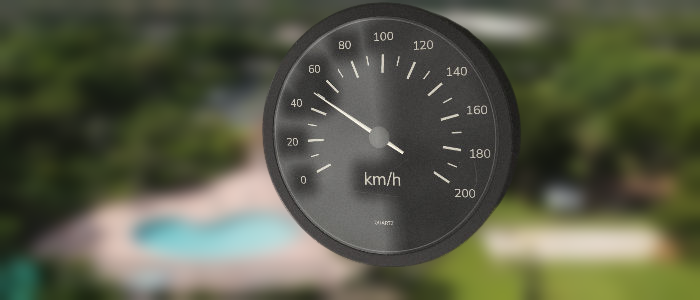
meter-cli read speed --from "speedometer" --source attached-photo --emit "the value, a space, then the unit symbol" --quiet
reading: 50 km/h
